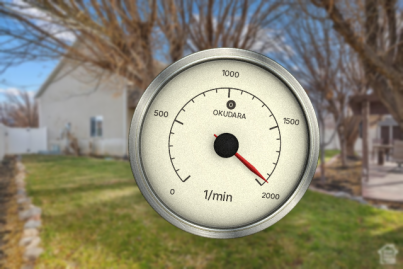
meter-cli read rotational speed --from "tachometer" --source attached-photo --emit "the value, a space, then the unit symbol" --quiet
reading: 1950 rpm
